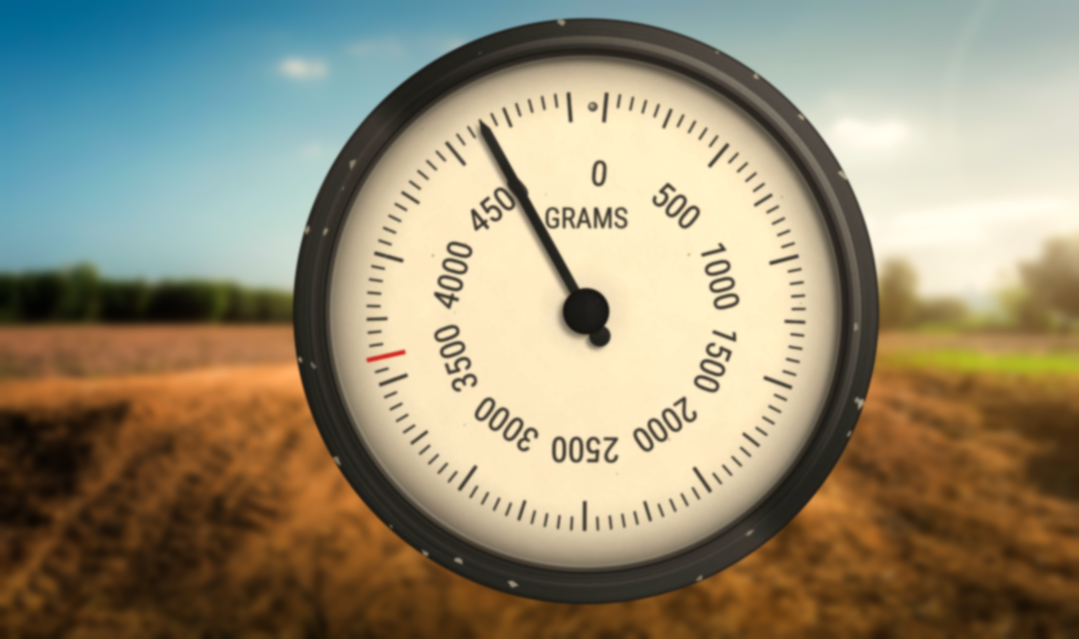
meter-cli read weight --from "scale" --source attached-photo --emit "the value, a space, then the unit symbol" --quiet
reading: 4650 g
